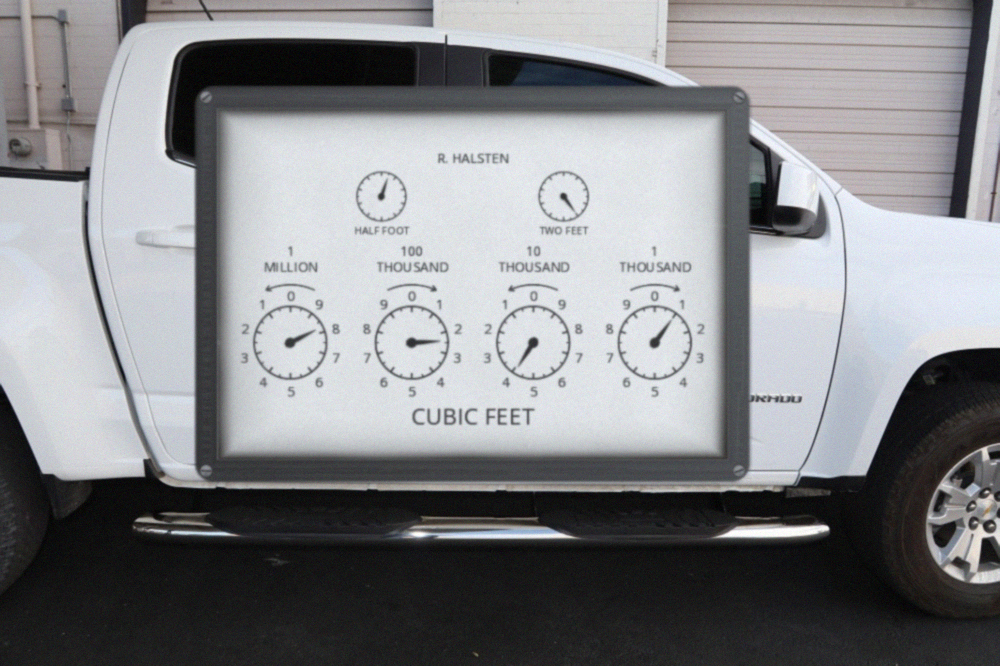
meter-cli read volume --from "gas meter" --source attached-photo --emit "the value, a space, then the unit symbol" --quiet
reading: 824100 ft³
